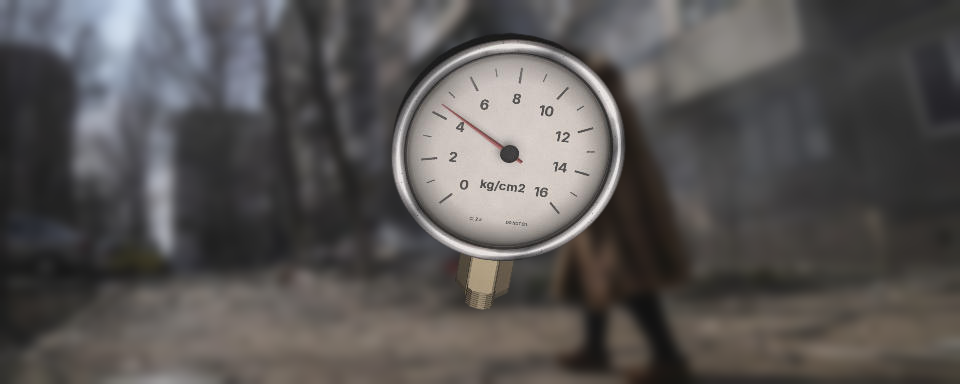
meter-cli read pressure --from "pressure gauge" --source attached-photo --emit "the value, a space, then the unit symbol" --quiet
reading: 4.5 kg/cm²
